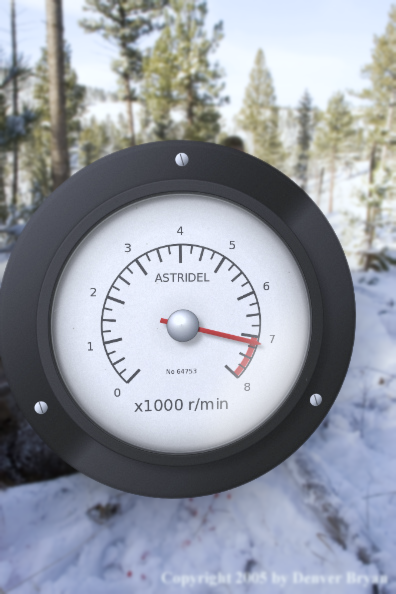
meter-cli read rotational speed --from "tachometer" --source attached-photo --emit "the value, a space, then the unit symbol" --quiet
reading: 7125 rpm
